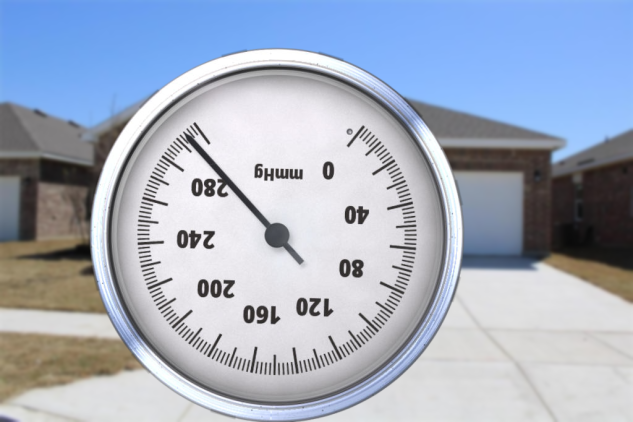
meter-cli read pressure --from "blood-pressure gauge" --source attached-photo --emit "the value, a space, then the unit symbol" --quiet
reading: 294 mmHg
